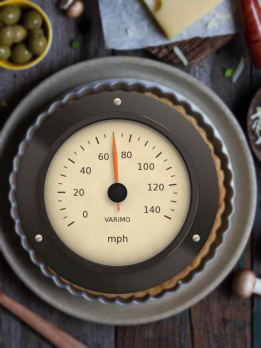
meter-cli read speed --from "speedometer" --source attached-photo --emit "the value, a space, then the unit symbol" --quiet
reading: 70 mph
